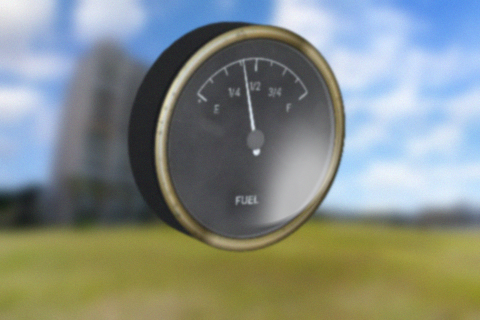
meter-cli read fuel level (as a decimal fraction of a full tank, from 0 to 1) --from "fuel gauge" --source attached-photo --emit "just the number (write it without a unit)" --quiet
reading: 0.375
